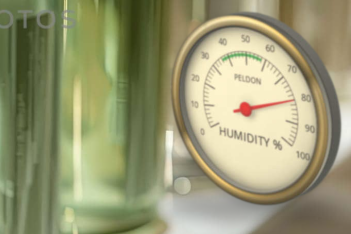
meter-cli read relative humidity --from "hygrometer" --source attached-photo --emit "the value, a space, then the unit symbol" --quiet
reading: 80 %
